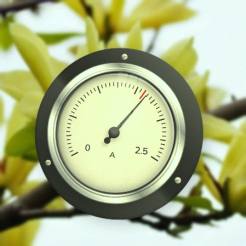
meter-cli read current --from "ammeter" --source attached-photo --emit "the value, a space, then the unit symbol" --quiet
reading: 1.65 A
